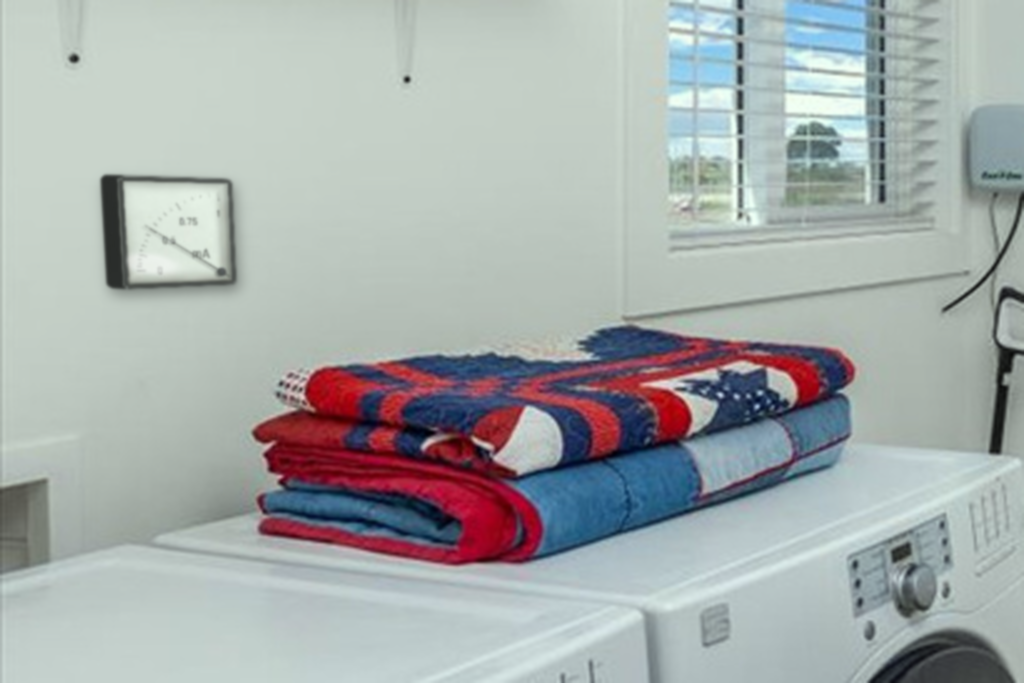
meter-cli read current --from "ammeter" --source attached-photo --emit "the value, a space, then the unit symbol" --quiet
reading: 0.5 mA
